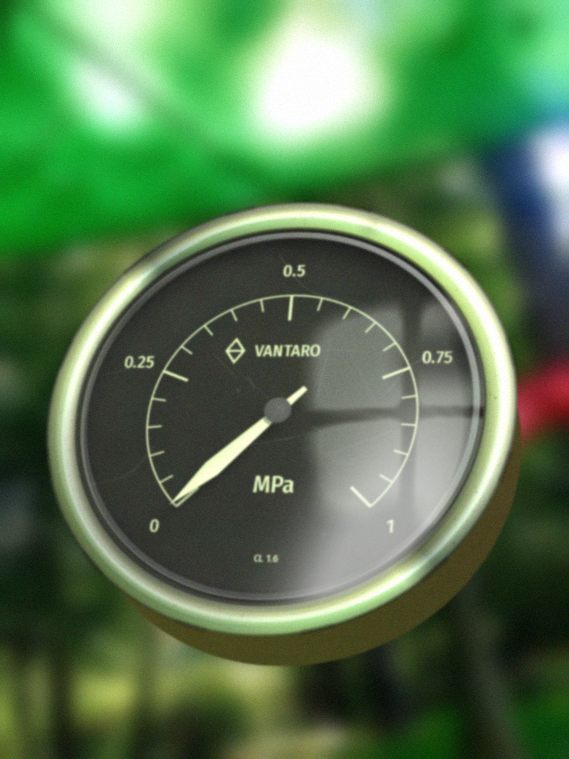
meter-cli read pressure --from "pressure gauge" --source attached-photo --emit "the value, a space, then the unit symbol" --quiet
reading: 0 MPa
